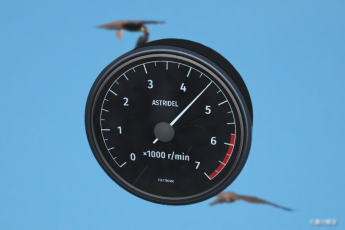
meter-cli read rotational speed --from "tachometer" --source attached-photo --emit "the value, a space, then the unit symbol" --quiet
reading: 4500 rpm
